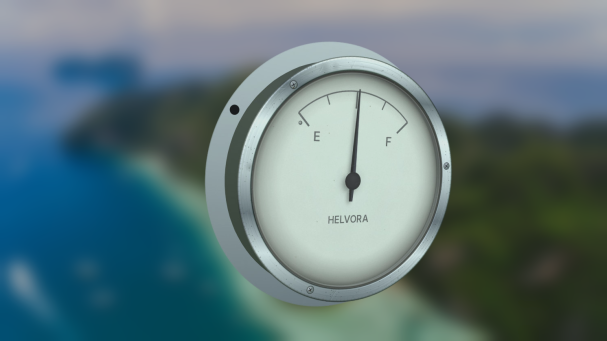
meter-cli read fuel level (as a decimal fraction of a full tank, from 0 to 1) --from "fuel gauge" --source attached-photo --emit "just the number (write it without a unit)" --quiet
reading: 0.5
